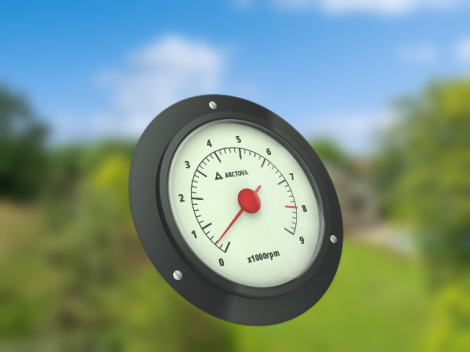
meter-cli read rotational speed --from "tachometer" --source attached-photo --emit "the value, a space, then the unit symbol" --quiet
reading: 400 rpm
